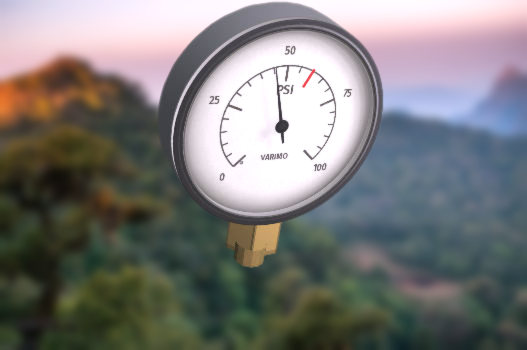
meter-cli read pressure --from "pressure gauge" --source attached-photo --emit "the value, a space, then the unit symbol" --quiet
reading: 45 psi
